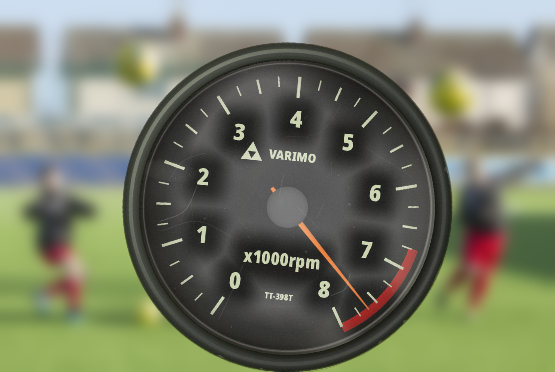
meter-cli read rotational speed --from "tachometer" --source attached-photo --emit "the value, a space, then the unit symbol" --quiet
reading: 7625 rpm
